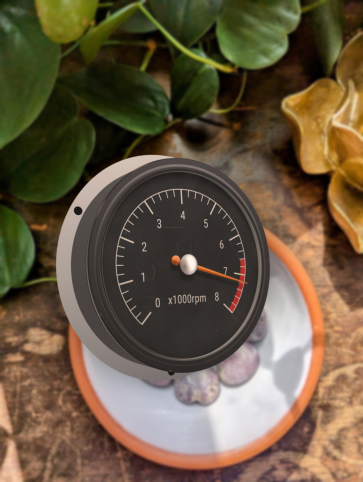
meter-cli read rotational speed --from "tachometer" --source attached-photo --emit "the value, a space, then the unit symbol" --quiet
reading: 7200 rpm
